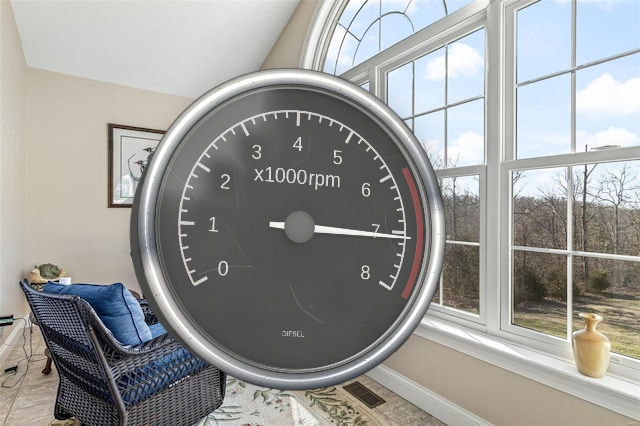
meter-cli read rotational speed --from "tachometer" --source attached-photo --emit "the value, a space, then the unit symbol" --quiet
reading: 7100 rpm
